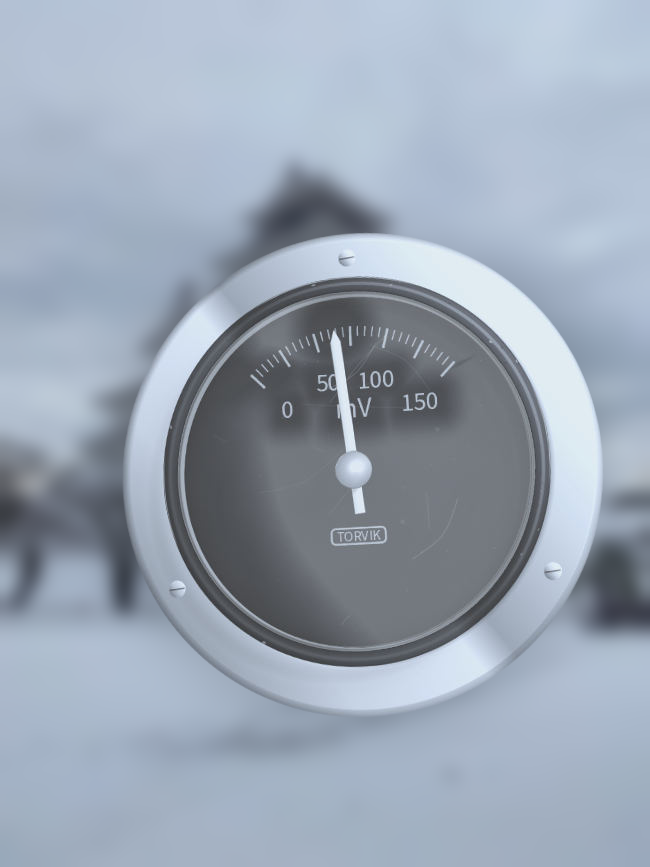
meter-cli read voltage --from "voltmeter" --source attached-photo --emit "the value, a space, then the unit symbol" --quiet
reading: 65 mV
